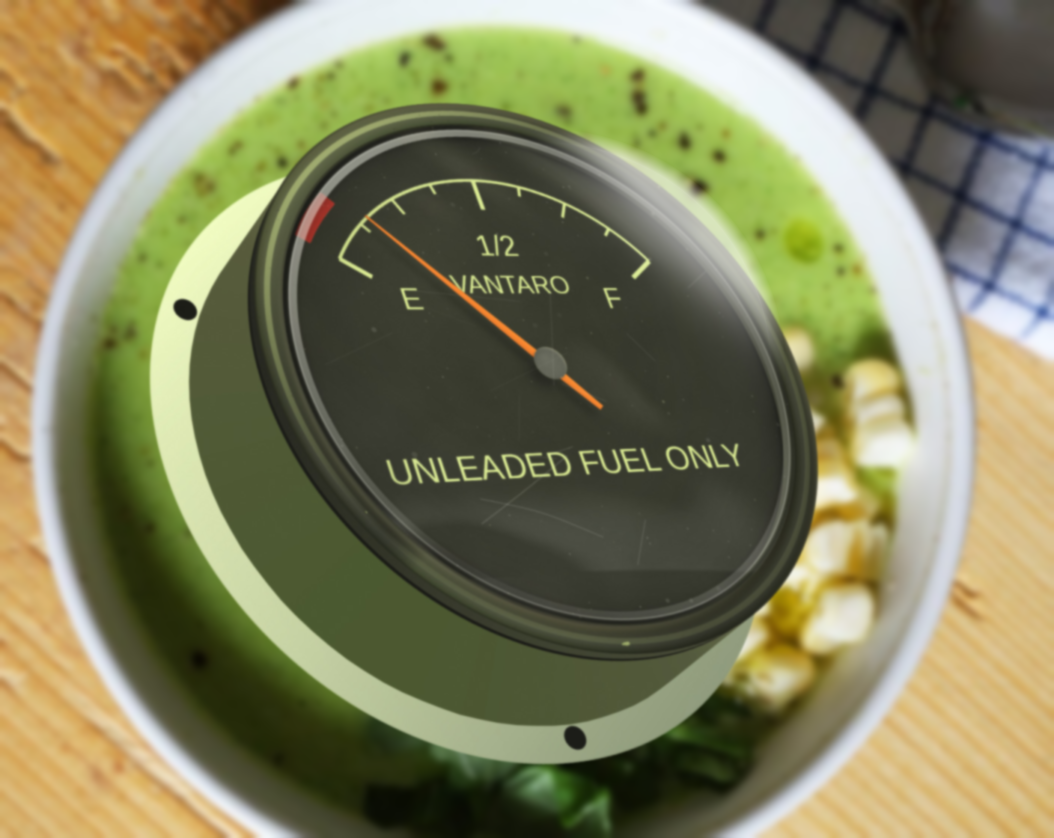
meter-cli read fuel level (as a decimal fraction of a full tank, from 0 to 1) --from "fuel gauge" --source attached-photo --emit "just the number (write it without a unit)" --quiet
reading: 0.125
